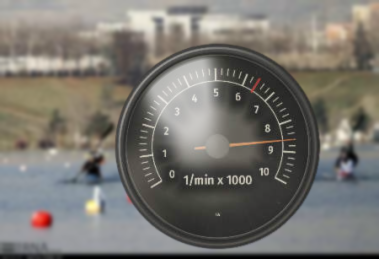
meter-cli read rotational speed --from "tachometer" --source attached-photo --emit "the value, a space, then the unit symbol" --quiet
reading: 8600 rpm
